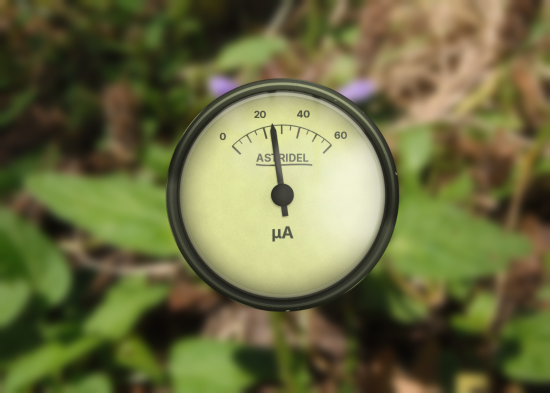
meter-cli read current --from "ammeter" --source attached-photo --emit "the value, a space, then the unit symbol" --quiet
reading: 25 µA
